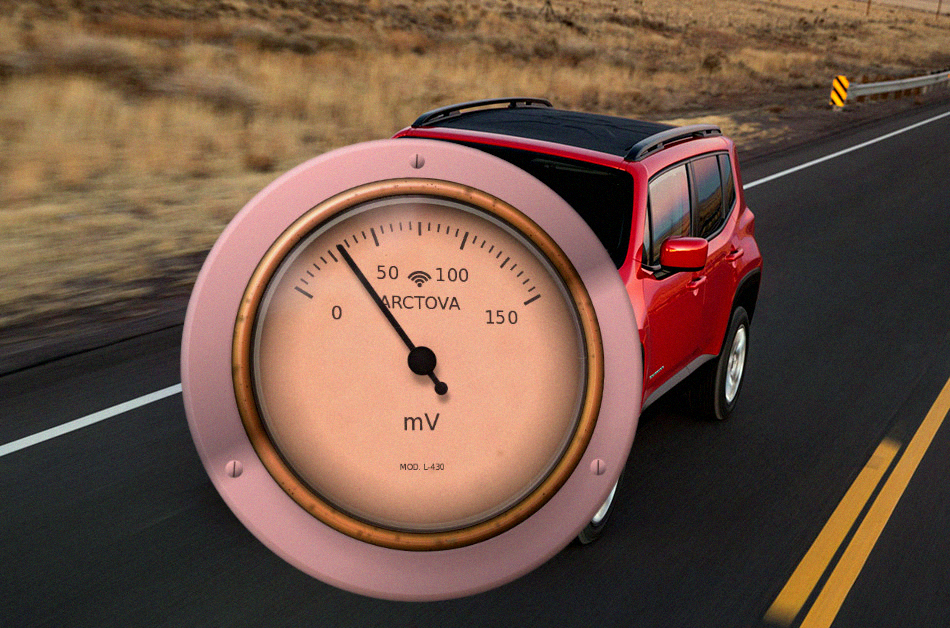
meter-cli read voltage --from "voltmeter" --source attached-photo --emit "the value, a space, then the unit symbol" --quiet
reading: 30 mV
